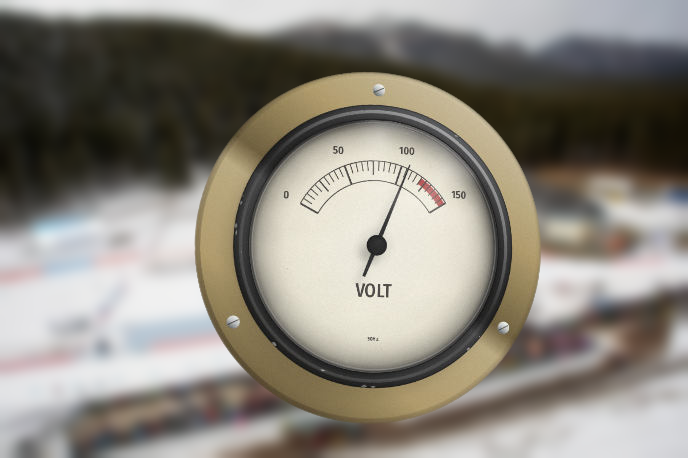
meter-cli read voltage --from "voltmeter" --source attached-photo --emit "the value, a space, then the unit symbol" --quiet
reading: 105 V
